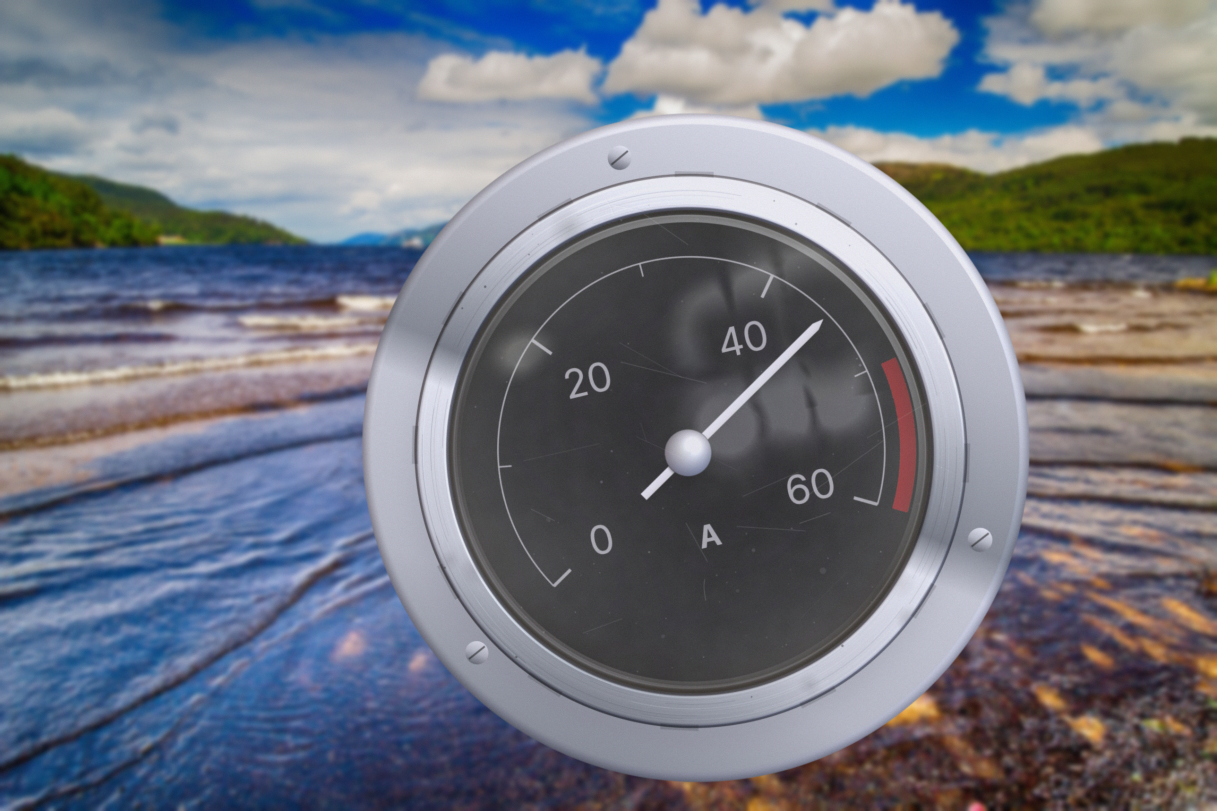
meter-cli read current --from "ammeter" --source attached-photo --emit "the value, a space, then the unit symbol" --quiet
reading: 45 A
